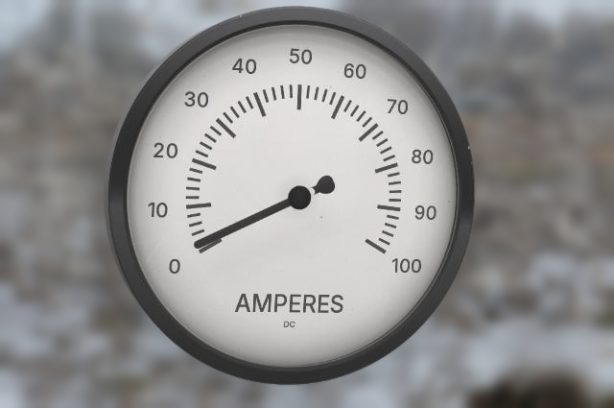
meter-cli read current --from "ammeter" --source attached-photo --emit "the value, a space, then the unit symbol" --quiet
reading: 2 A
